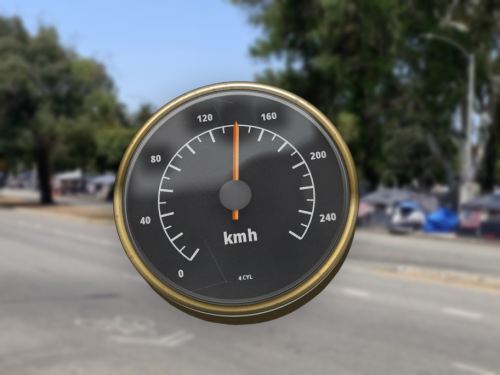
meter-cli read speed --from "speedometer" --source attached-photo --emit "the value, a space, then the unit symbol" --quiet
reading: 140 km/h
